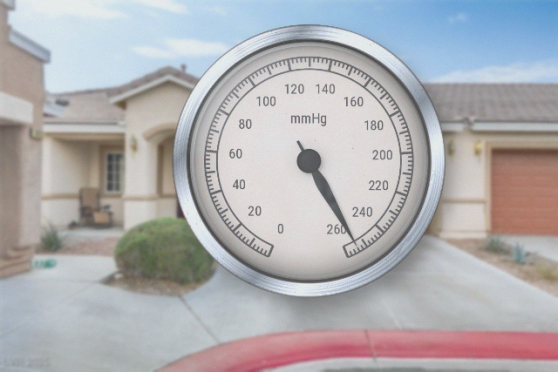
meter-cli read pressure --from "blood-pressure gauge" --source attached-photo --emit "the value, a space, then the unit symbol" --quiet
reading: 254 mmHg
